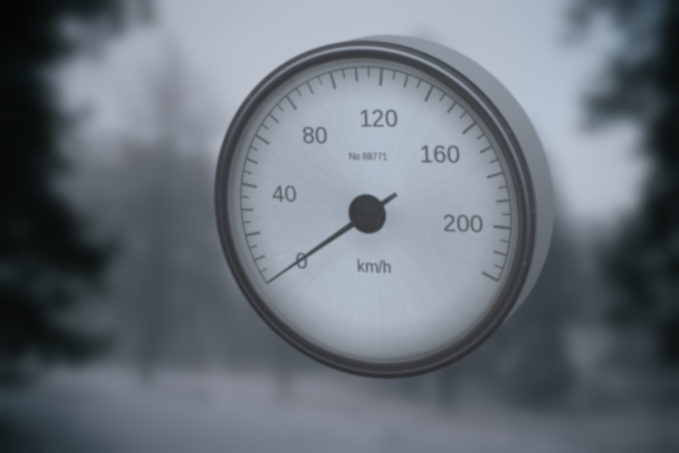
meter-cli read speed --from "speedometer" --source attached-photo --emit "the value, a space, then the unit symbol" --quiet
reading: 0 km/h
